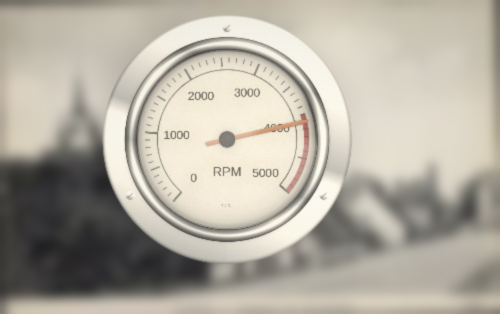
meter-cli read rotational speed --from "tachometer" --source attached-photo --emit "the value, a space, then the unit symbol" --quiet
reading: 4000 rpm
